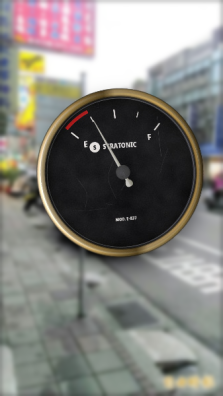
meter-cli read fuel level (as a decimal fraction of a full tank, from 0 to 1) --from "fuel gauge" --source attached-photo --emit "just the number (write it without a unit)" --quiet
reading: 0.25
